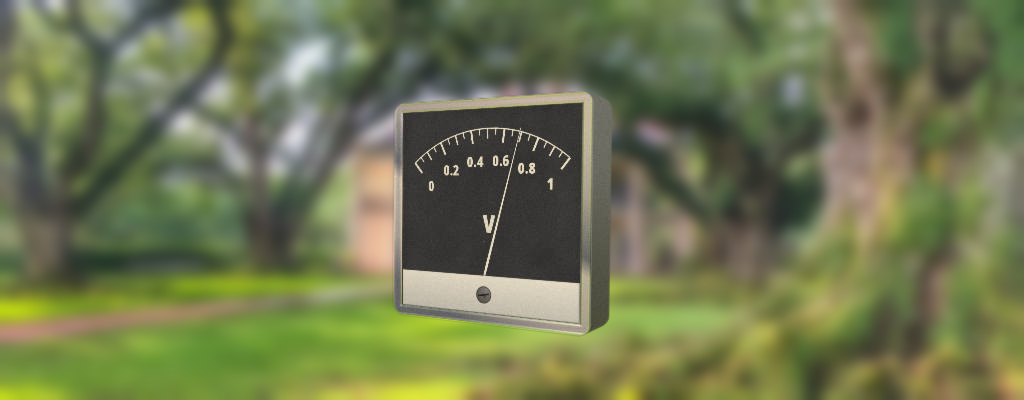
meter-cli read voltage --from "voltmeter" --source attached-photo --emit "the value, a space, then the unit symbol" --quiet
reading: 0.7 V
